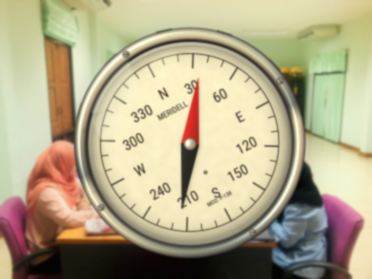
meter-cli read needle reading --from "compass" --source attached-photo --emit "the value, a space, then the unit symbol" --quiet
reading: 35 °
